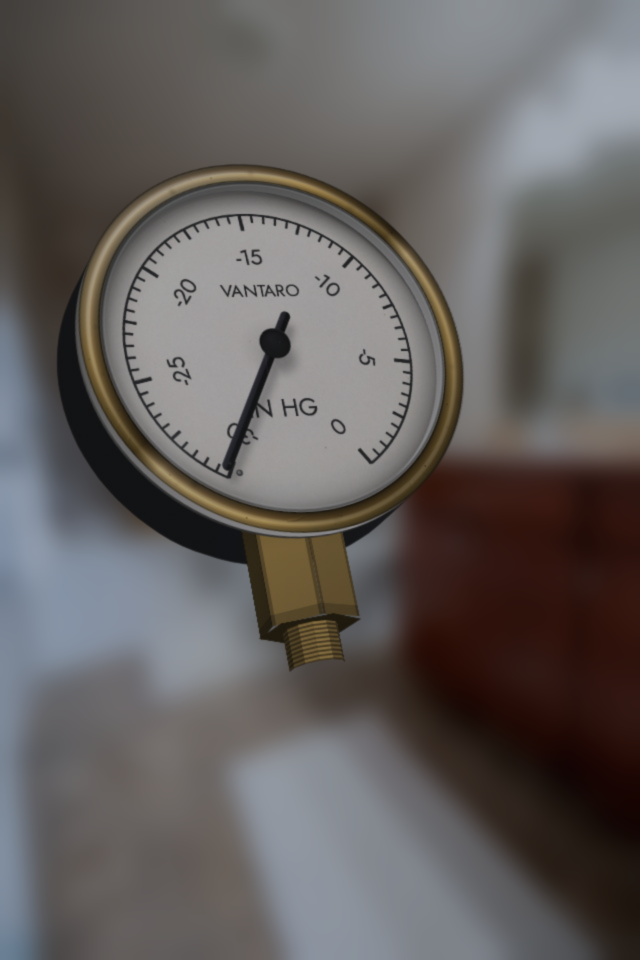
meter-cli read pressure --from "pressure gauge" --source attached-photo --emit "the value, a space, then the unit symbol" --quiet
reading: -29.75 inHg
